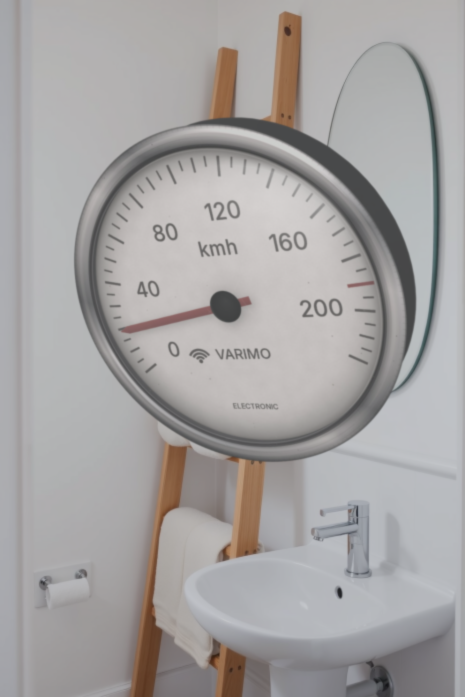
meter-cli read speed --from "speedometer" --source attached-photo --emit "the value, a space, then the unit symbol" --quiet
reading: 20 km/h
